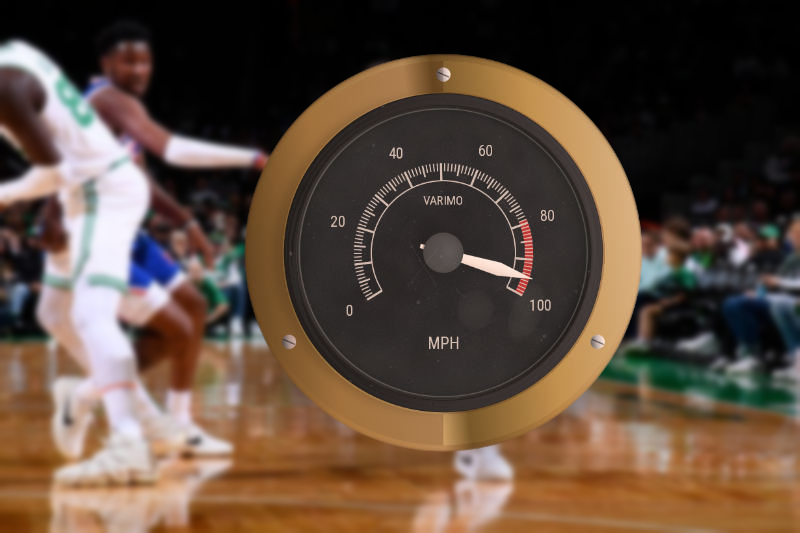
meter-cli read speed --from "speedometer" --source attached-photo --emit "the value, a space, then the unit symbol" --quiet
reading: 95 mph
